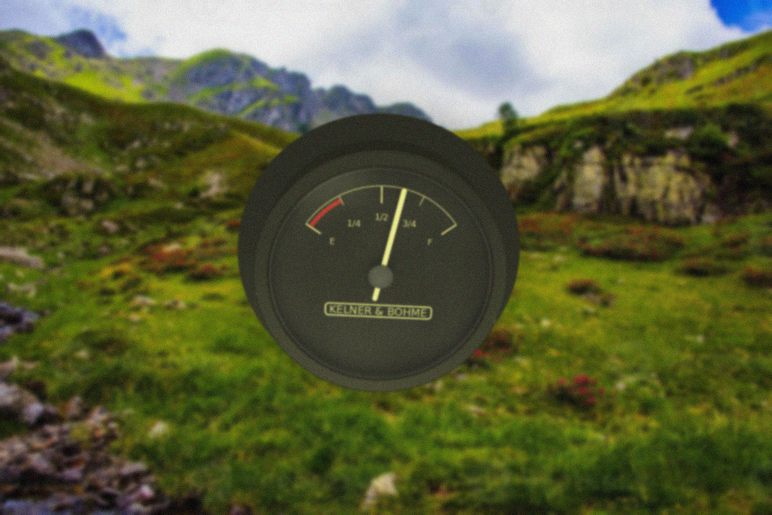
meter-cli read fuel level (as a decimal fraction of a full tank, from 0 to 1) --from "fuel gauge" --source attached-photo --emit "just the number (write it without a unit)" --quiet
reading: 0.625
